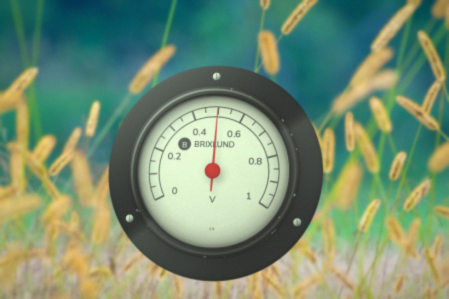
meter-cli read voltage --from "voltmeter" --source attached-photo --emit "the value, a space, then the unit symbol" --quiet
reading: 0.5 V
